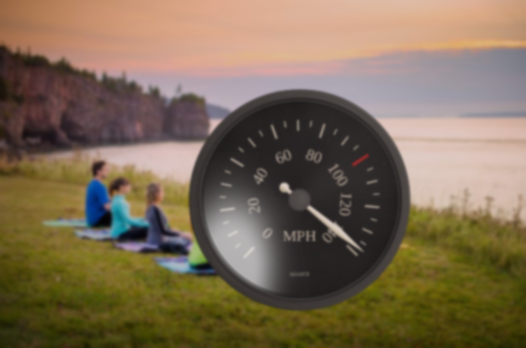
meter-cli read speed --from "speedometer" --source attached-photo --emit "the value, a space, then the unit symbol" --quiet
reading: 137.5 mph
